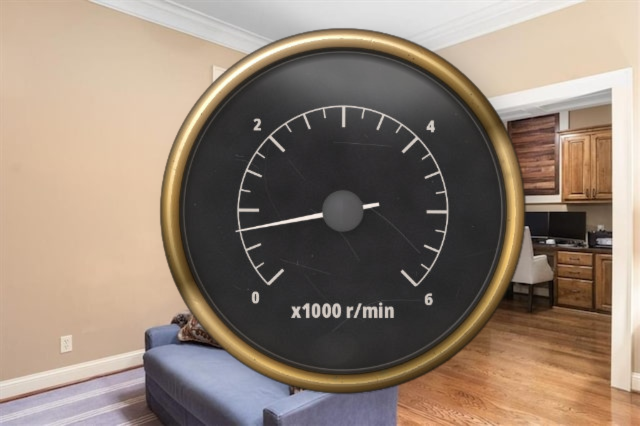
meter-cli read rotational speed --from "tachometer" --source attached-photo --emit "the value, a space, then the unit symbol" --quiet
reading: 750 rpm
